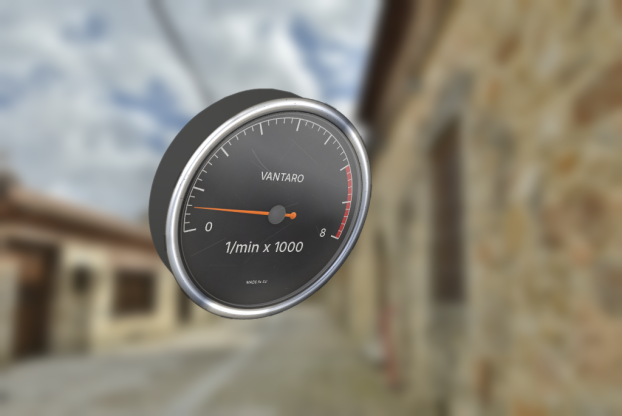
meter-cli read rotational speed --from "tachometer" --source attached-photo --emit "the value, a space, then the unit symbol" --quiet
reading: 600 rpm
